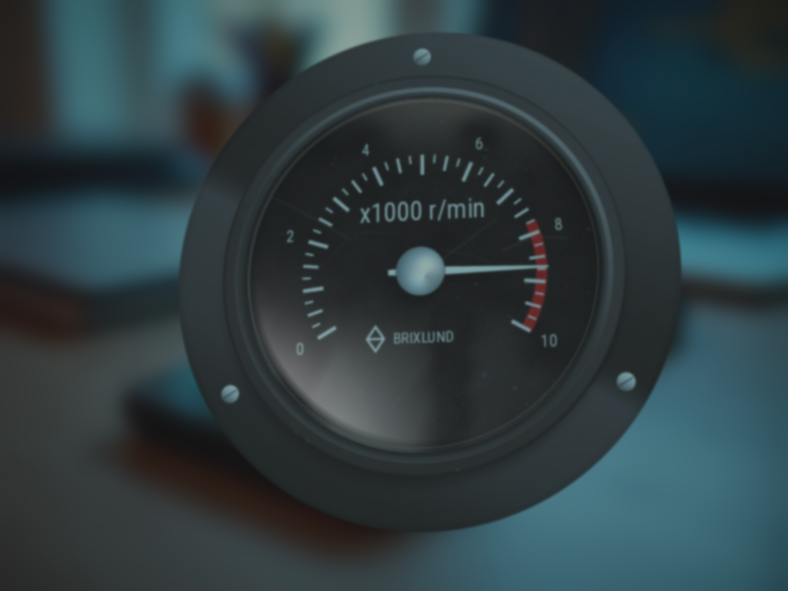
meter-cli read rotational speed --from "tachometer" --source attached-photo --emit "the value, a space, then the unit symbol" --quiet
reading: 8750 rpm
